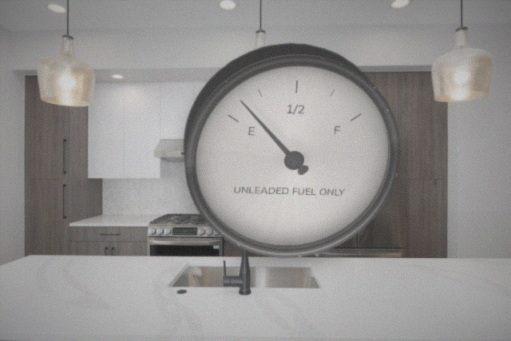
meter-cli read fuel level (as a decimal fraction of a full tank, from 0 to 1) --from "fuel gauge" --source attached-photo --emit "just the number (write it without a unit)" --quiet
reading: 0.125
